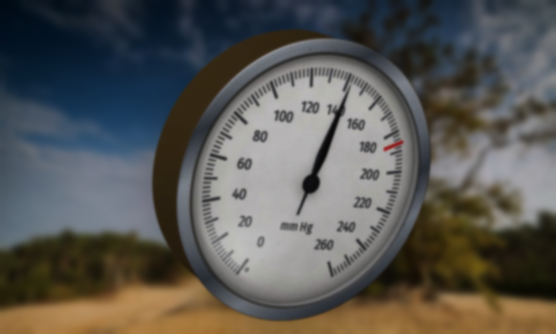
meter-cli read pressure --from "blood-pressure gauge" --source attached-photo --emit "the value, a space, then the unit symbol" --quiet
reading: 140 mmHg
